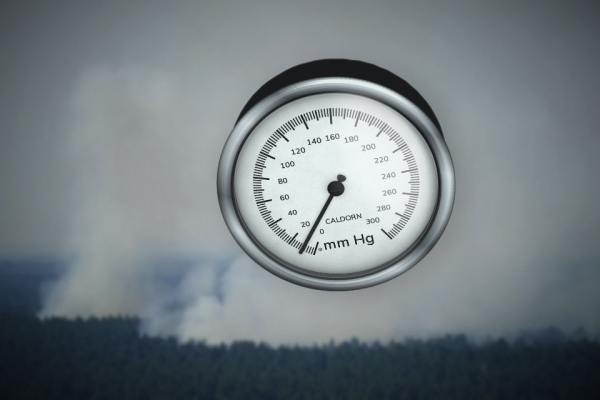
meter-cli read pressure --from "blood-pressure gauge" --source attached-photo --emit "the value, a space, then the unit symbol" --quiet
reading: 10 mmHg
